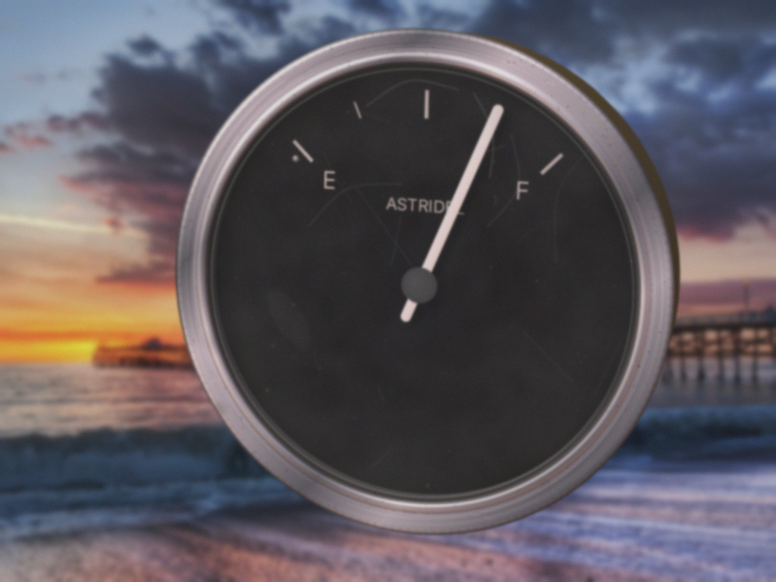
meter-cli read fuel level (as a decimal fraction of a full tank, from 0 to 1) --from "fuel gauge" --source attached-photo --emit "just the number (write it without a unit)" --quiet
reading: 0.75
